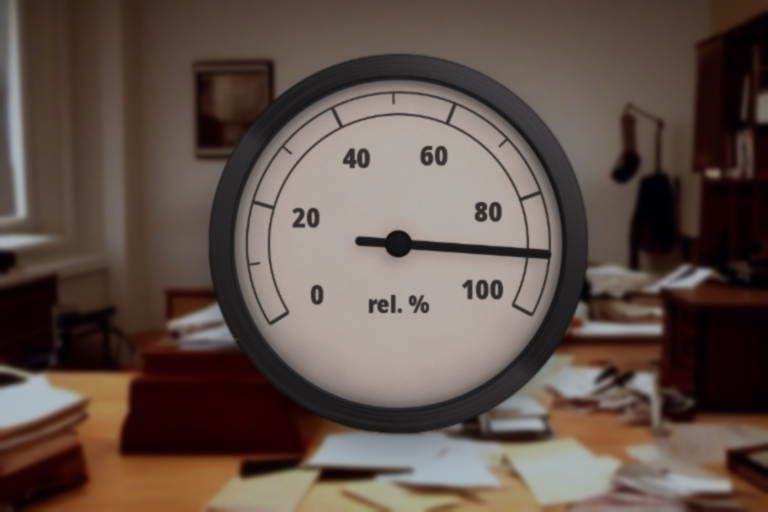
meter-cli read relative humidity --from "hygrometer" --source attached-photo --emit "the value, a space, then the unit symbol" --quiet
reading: 90 %
